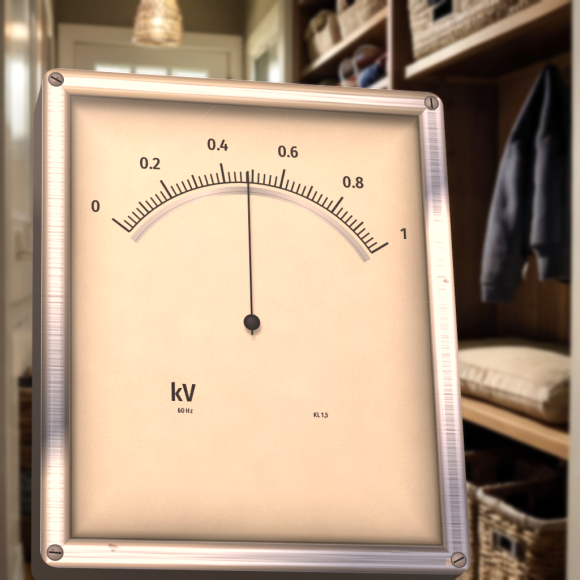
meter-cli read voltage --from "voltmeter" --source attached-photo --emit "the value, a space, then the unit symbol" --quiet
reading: 0.48 kV
